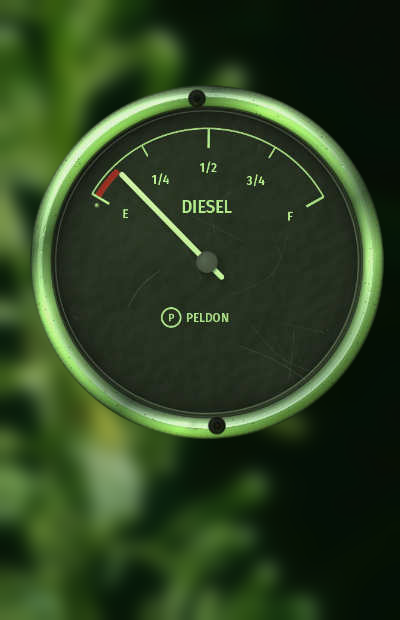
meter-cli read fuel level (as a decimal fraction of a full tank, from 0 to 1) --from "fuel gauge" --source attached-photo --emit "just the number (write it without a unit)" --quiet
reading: 0.125
